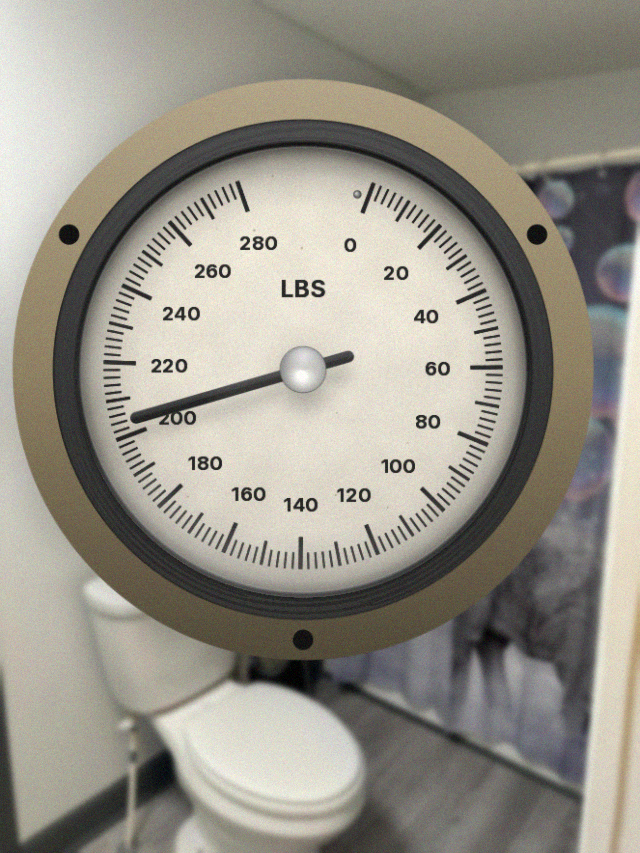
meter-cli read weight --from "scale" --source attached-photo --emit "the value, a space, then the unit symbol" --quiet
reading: 204 lb
